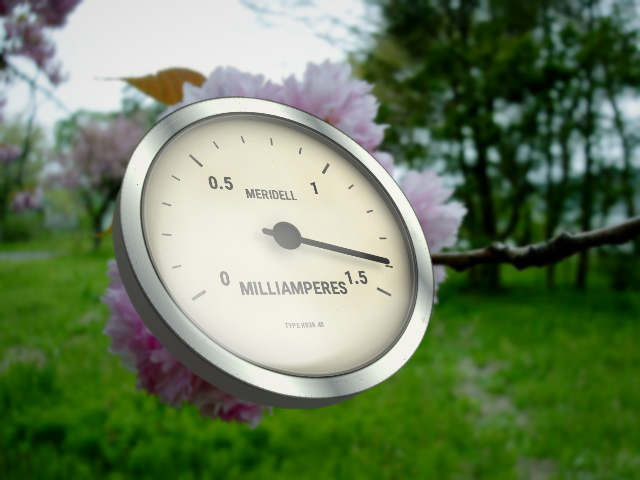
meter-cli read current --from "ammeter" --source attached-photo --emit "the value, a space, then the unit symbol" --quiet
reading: 1.4 mA
